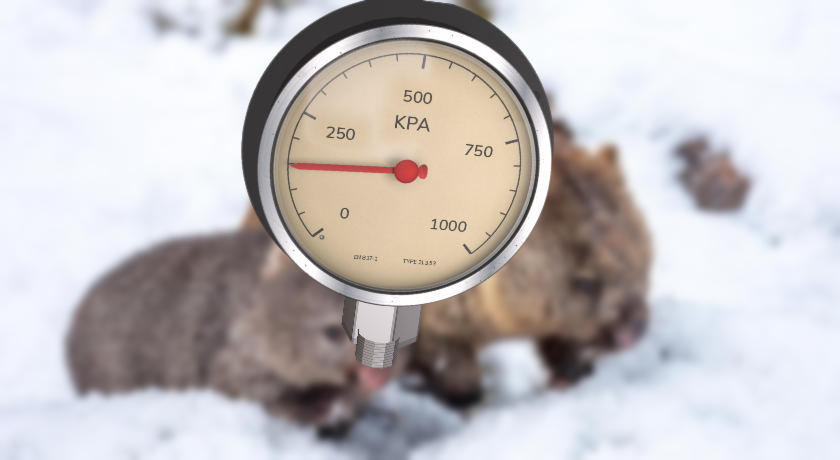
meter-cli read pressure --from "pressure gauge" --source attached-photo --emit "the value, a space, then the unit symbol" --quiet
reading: 150 kPa
